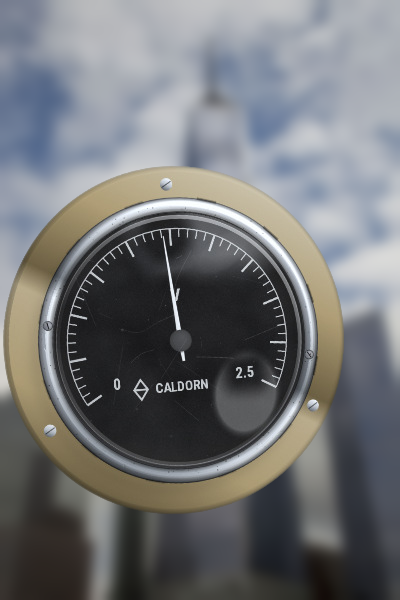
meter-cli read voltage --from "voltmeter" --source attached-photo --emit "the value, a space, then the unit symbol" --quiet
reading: 1.2 V
